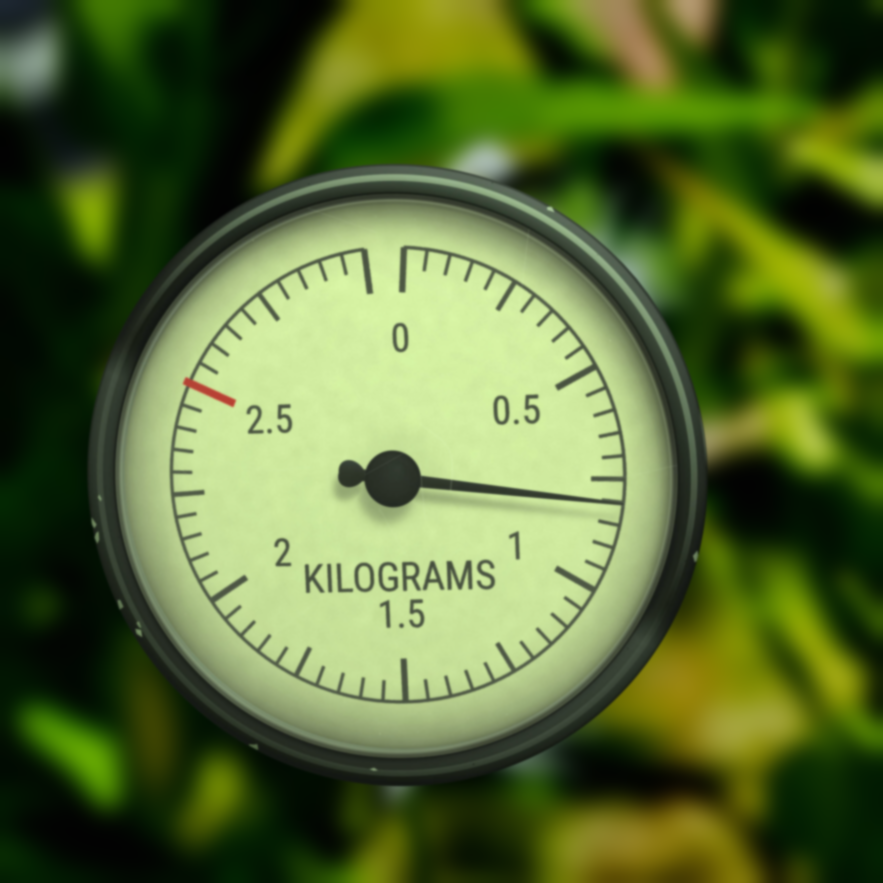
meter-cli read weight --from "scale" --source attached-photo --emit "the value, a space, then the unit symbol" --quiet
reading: 0.8 kg
